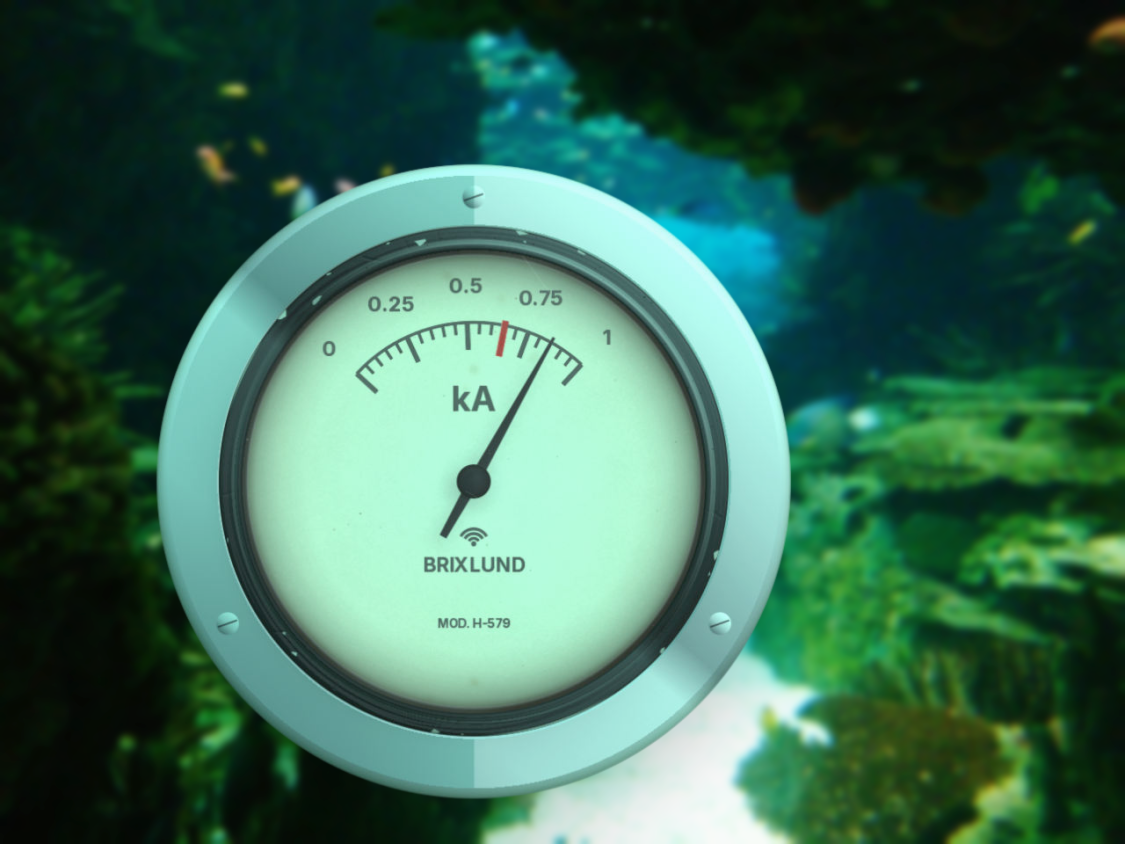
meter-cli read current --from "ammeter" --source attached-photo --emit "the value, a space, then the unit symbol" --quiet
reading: 0.85 kA
